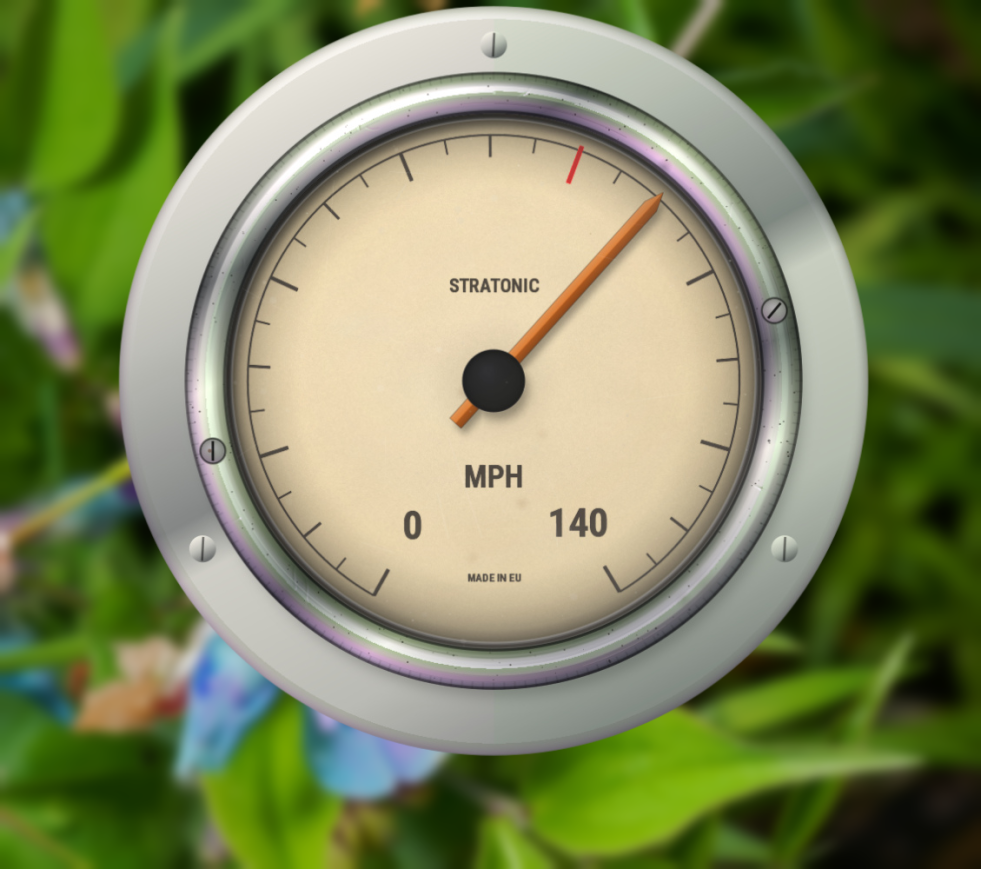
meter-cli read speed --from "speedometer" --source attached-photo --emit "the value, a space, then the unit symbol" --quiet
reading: 90 mph
